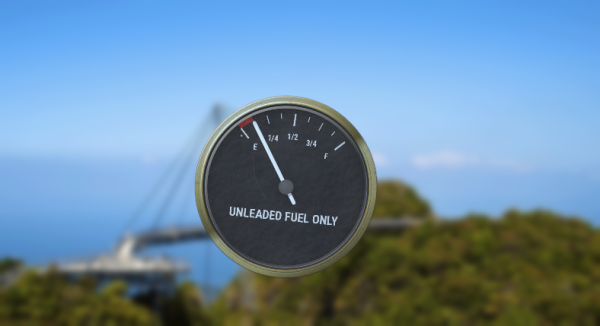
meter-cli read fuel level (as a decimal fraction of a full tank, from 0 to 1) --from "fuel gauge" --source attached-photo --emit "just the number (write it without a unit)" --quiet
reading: 0.125
